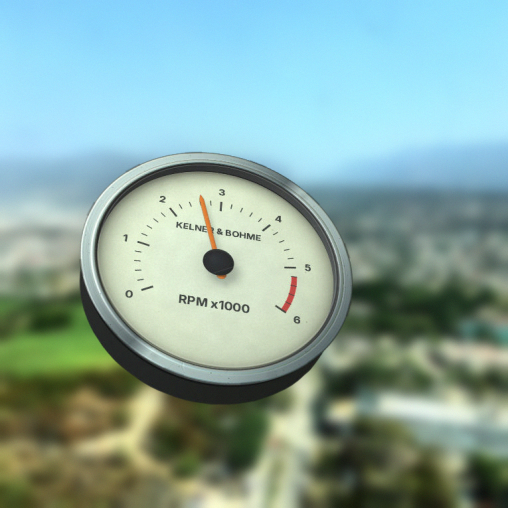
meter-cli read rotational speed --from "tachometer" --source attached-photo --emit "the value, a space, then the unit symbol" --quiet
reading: 2600 rpm
